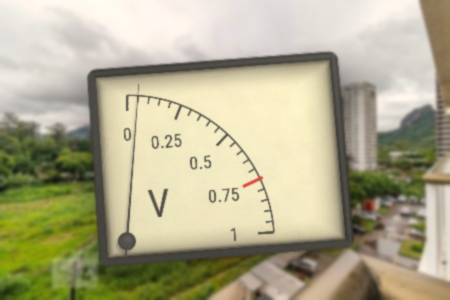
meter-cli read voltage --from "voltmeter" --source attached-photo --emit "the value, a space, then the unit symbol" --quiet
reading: 0.05 V
